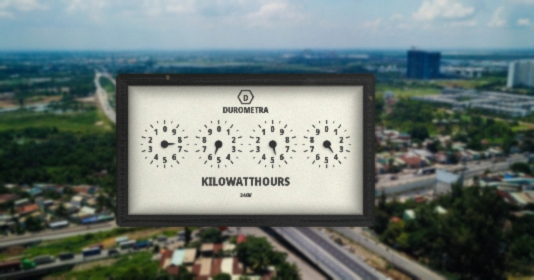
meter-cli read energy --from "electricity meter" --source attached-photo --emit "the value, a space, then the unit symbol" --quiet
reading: 7554 kWh
